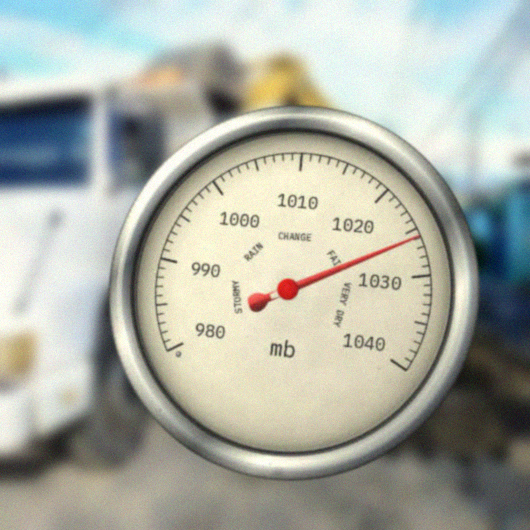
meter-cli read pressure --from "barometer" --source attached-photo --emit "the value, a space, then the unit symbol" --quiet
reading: 1026 mbar
